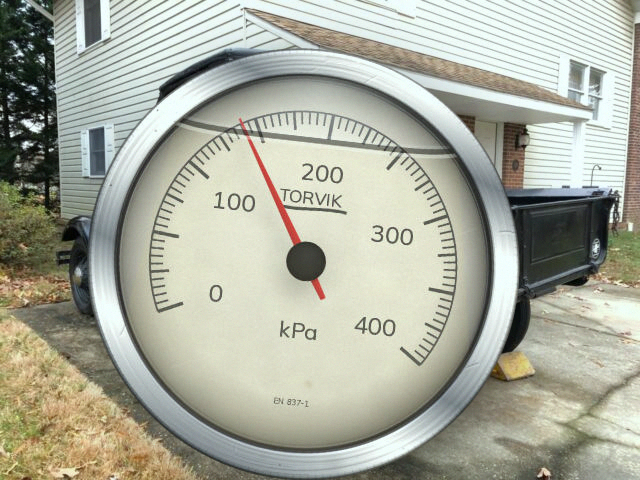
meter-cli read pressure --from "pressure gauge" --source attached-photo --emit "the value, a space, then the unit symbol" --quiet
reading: 140 kPa
